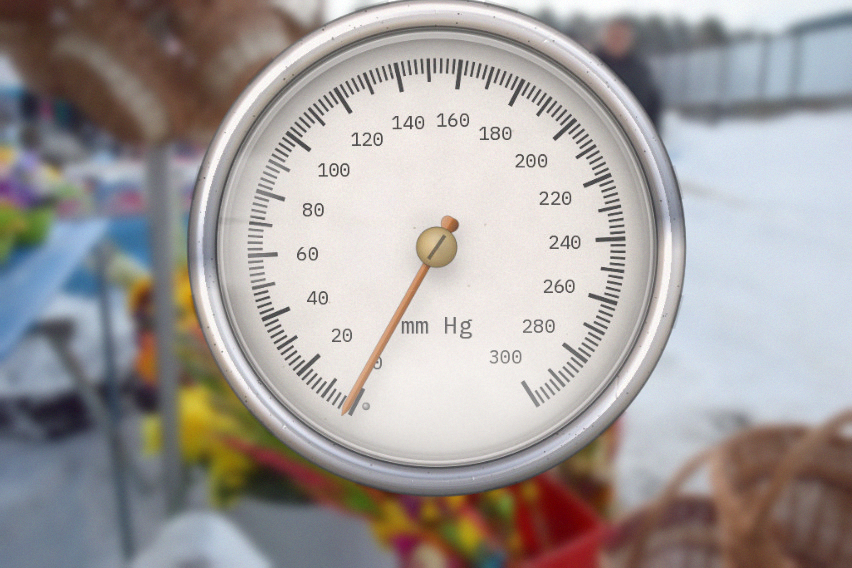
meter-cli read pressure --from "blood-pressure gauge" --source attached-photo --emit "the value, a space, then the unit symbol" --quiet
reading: 2 mmHg
